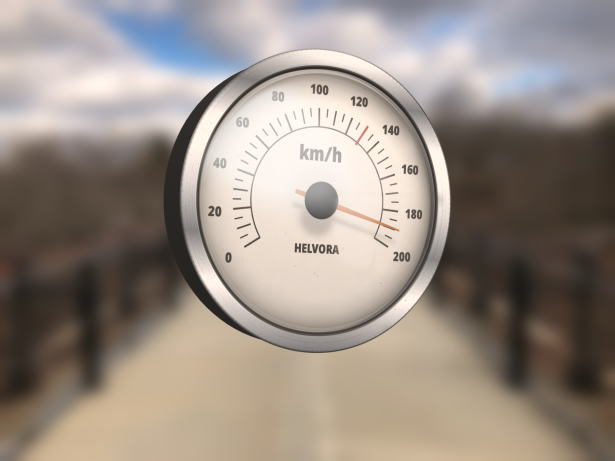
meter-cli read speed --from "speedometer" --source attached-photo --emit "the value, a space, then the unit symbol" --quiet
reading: 190 km/h
